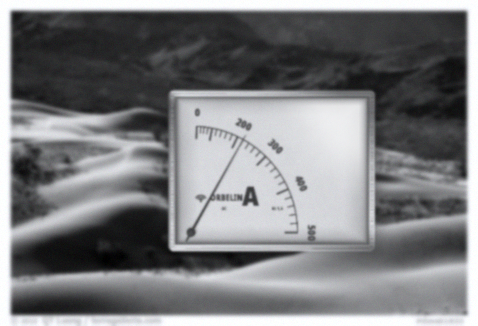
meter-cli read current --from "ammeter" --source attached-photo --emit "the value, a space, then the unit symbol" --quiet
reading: 220 A
